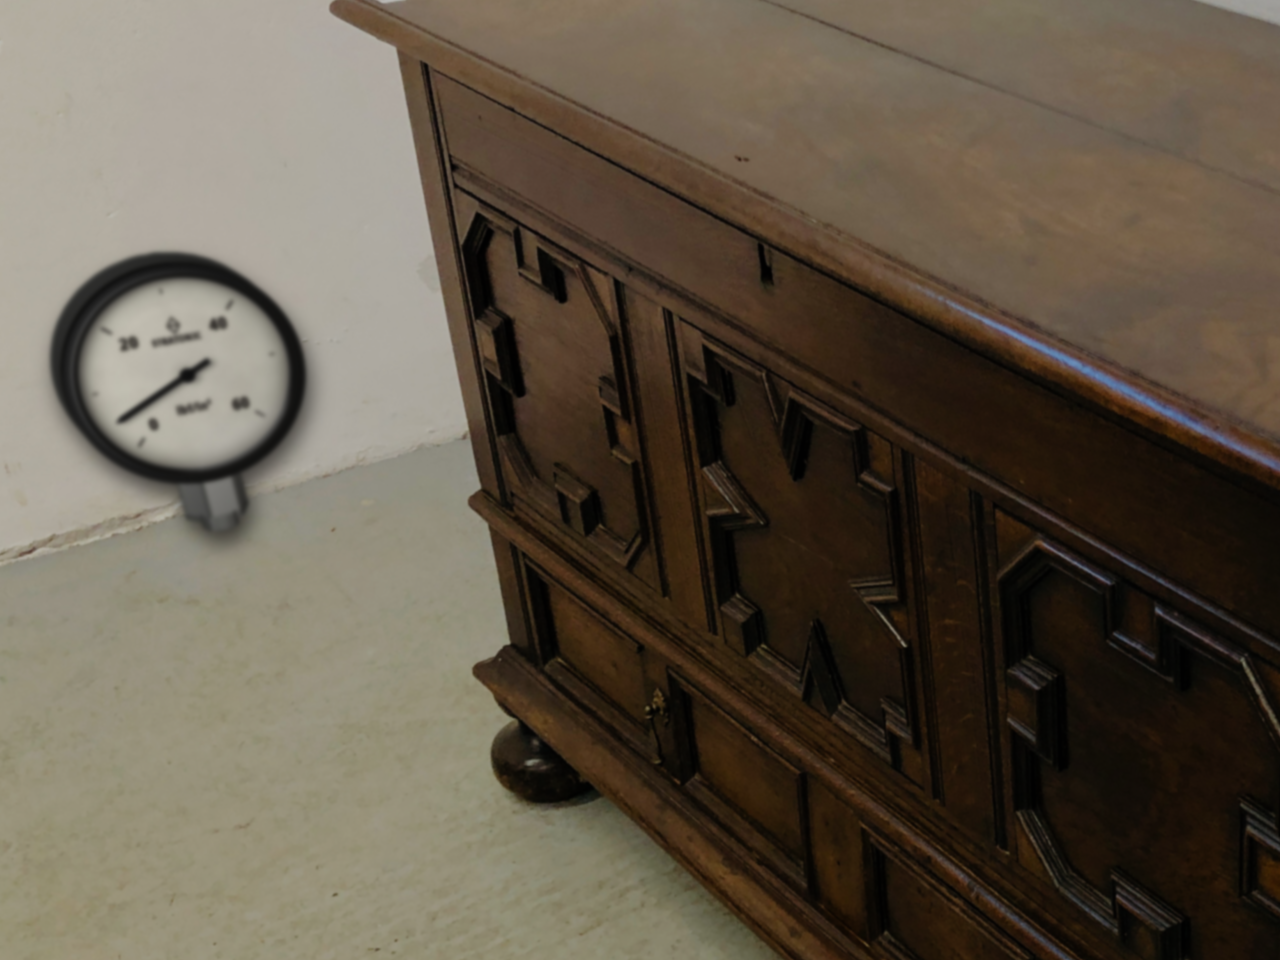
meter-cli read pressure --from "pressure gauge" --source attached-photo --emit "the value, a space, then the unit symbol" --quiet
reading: 5 psi
